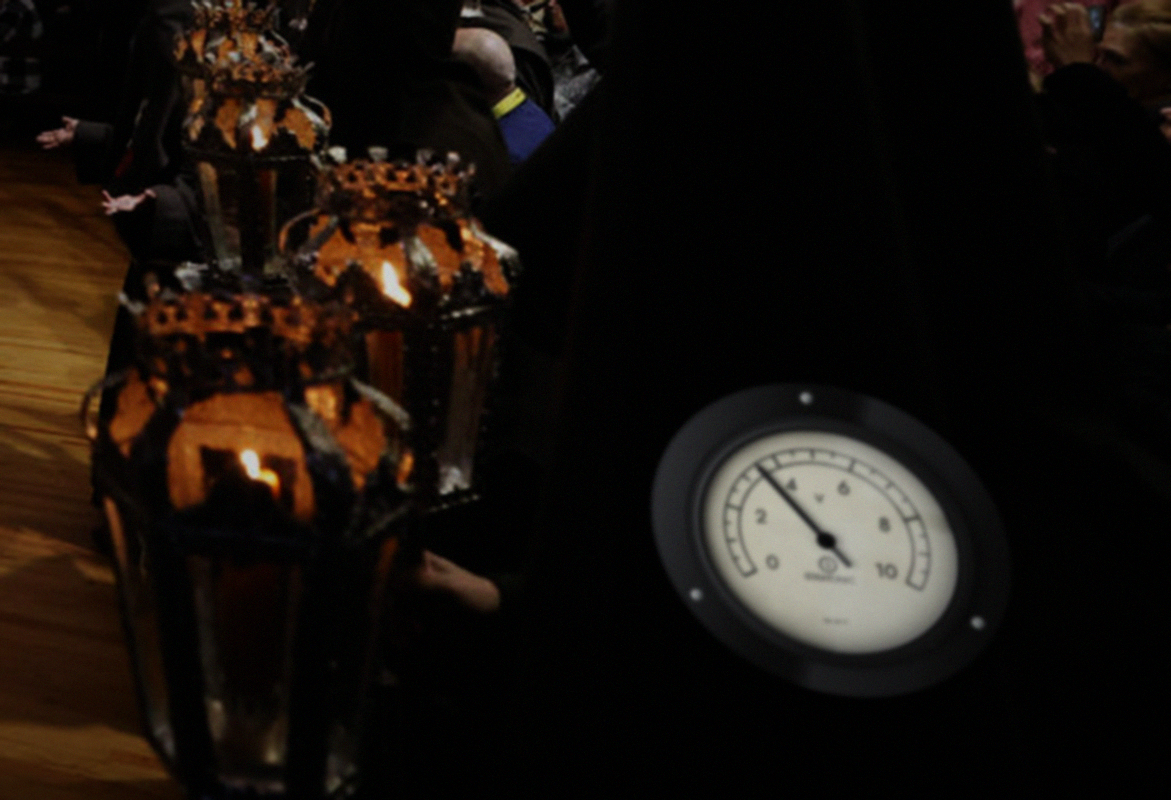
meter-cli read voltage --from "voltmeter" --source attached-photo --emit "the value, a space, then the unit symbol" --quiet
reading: 3.5 V
